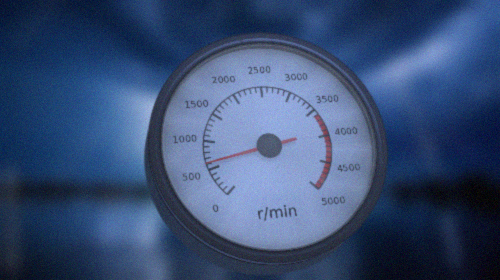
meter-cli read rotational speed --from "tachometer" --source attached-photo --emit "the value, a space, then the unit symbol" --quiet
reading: 600 rpm
